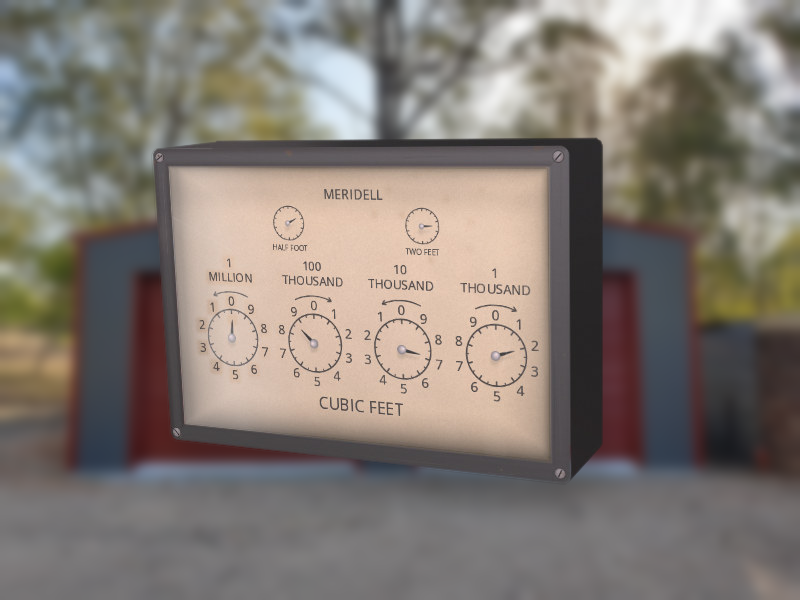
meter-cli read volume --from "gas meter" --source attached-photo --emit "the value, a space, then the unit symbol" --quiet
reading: 987200 ft³
